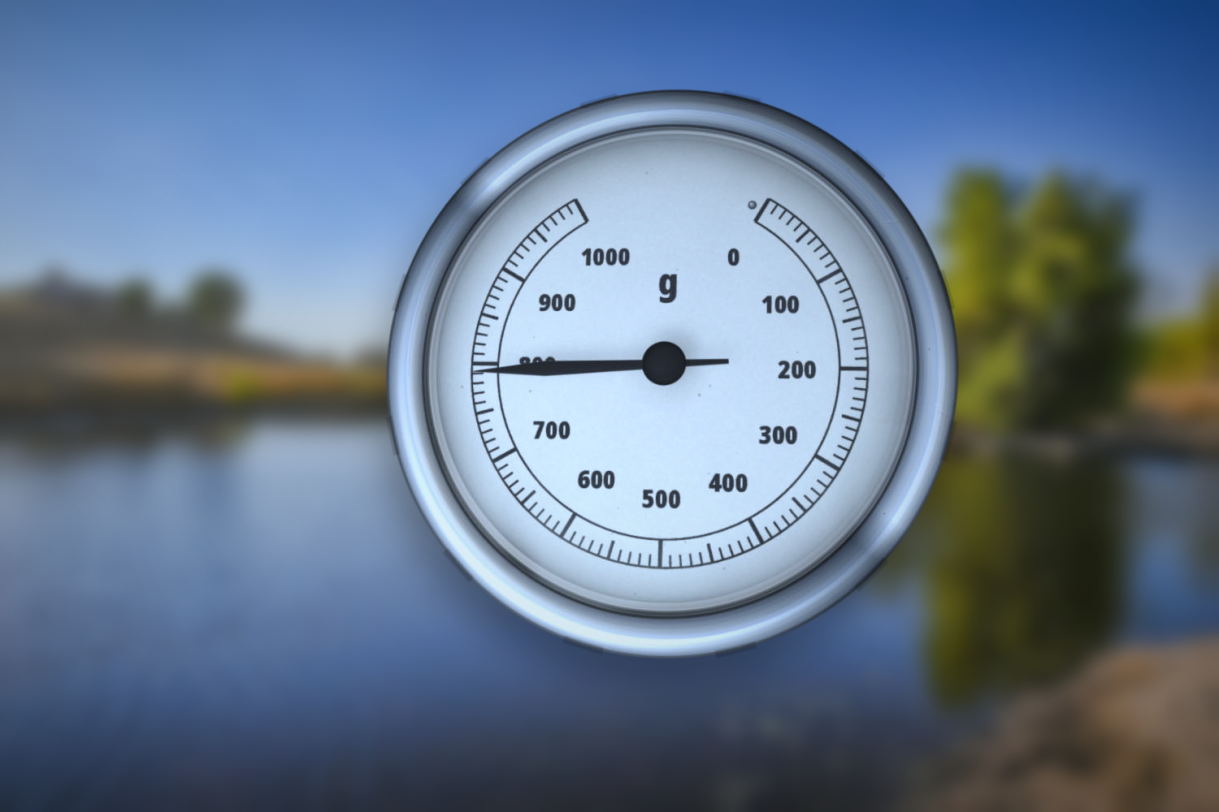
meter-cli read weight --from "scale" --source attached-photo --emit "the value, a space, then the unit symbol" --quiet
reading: 790 g
